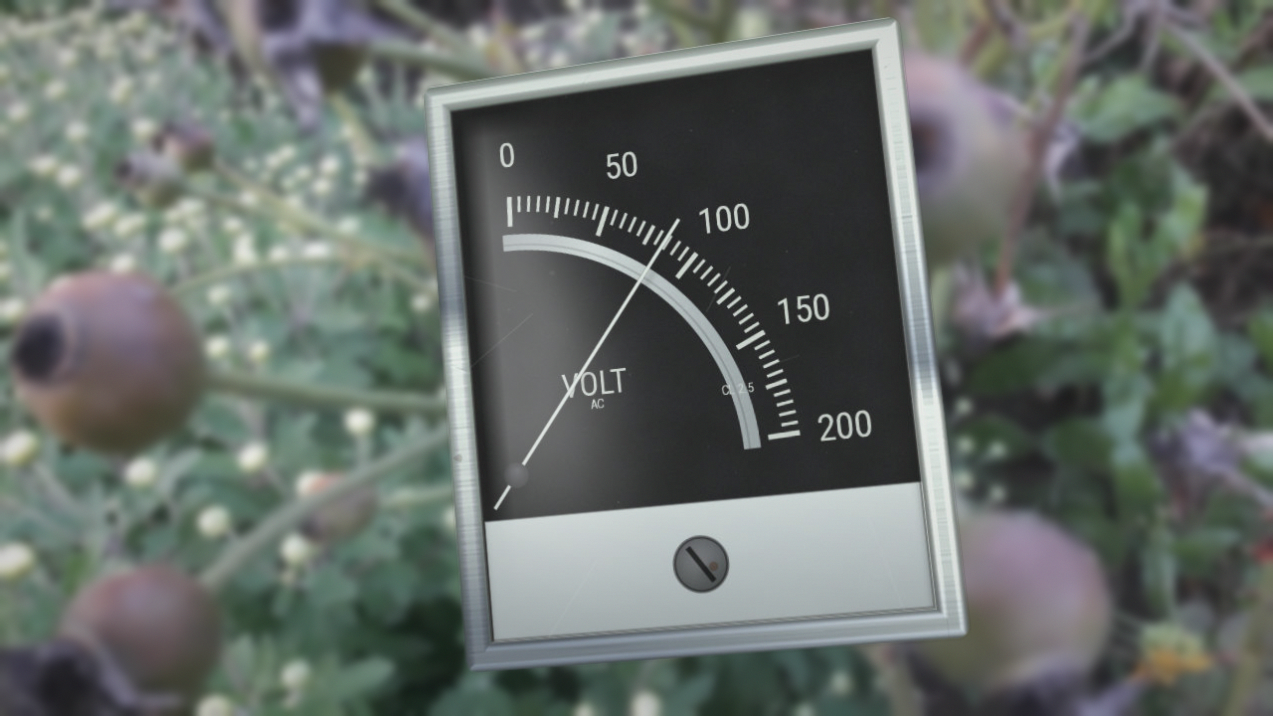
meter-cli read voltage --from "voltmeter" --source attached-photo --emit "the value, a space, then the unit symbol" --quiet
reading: 85 V
